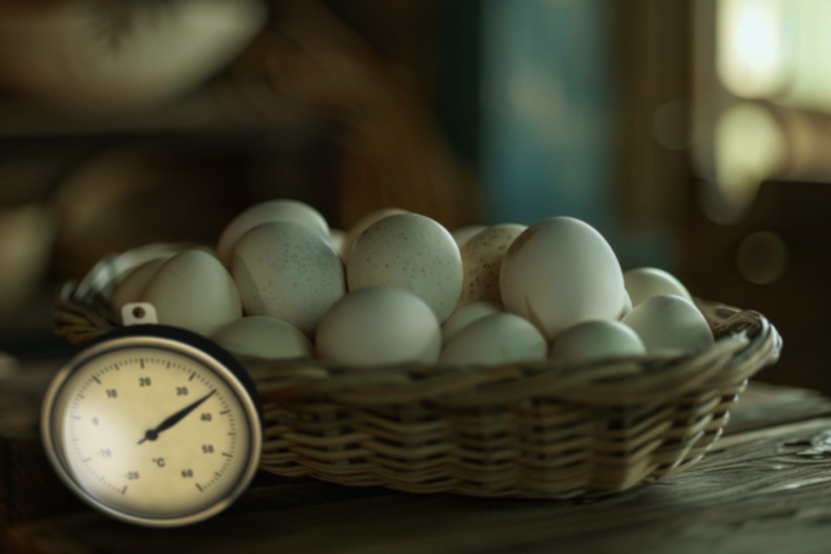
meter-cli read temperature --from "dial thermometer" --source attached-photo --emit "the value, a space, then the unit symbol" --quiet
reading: 35 °C
